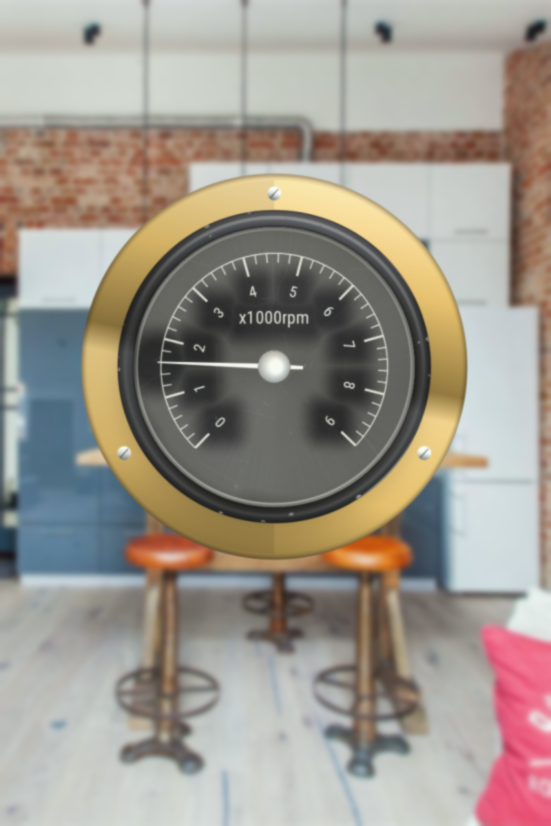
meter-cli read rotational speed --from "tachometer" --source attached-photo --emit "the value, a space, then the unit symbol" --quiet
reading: 1600 rpm
